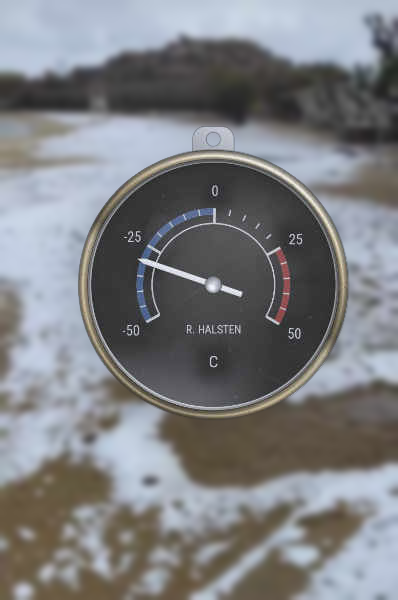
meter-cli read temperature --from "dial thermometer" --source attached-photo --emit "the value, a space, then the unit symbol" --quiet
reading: -30 °C
